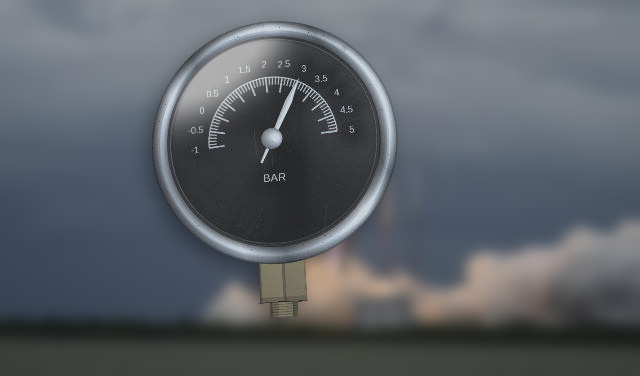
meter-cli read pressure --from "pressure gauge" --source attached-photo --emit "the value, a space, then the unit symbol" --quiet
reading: 3 bar
